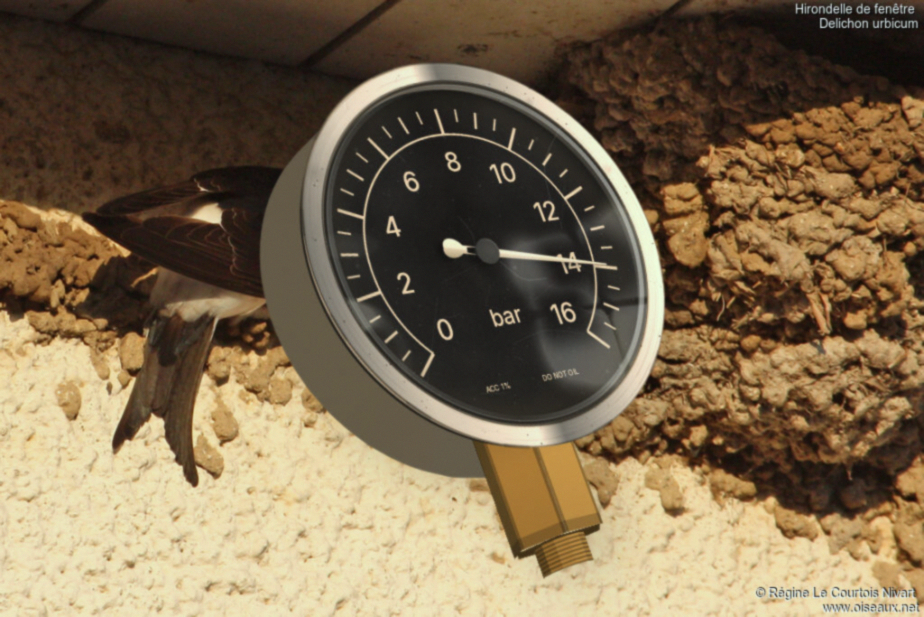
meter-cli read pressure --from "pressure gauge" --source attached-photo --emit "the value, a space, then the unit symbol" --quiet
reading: 14 bar
